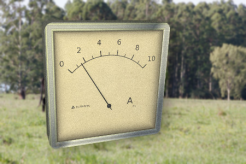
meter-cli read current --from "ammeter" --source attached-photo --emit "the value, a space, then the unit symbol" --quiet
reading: 1.5 A
